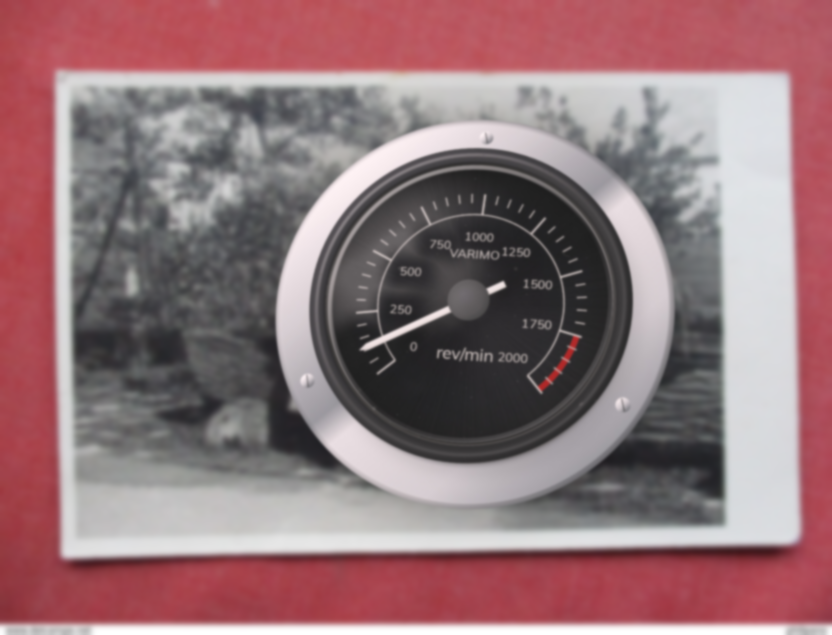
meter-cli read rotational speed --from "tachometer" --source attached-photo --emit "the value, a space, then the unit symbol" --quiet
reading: 100 rpm
